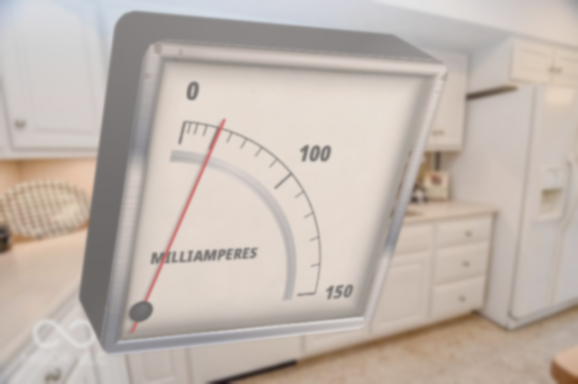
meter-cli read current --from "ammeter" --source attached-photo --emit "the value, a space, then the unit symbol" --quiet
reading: 50 mA
